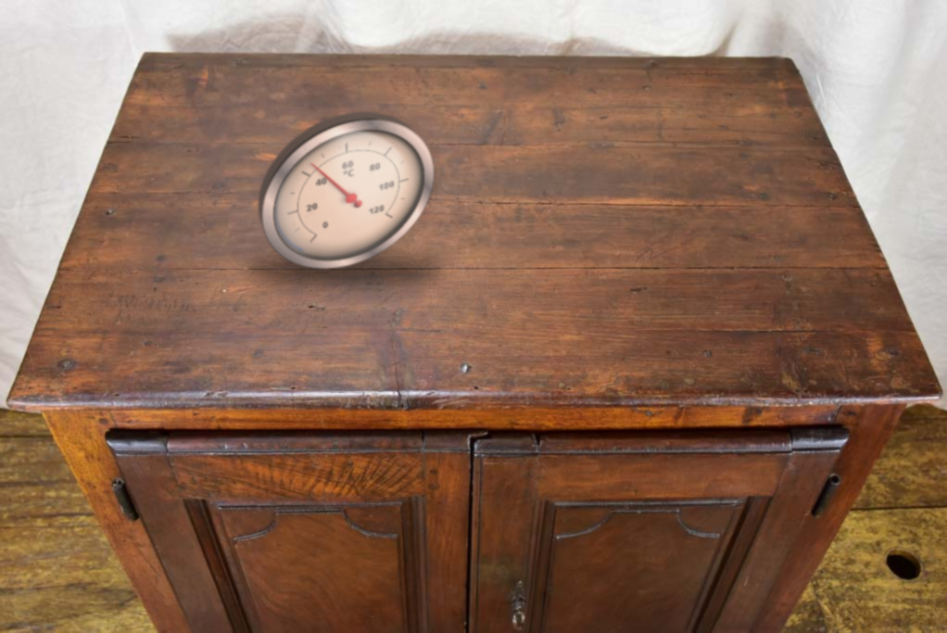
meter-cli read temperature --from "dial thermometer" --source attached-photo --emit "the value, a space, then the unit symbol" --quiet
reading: 45 °C
